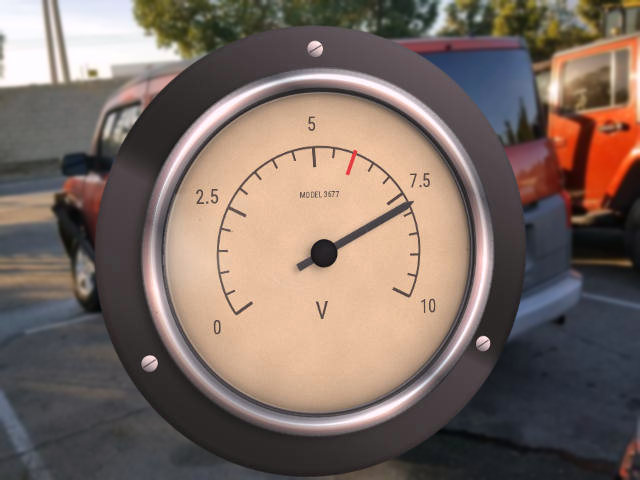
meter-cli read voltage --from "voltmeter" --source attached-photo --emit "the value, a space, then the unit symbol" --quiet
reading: 7.75 V
